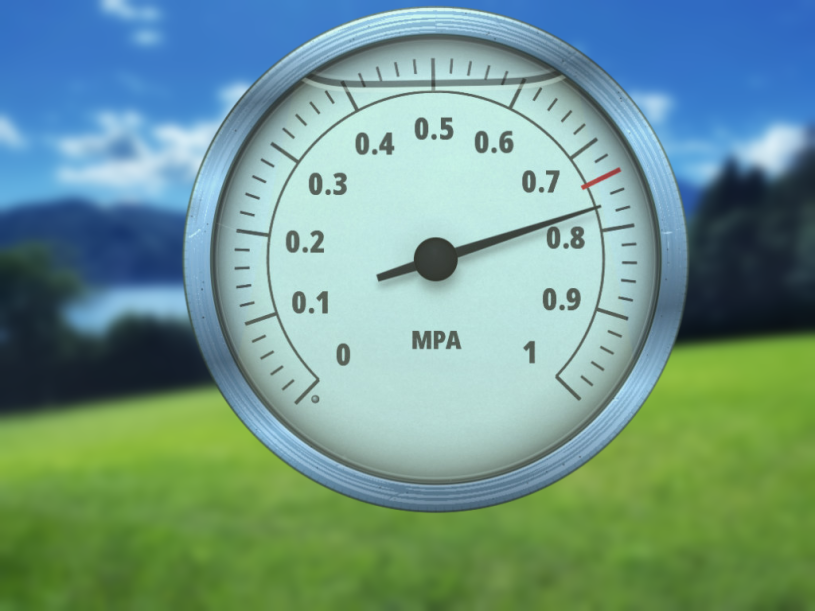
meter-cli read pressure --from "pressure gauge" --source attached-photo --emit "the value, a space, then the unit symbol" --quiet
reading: 0.77 MPa
